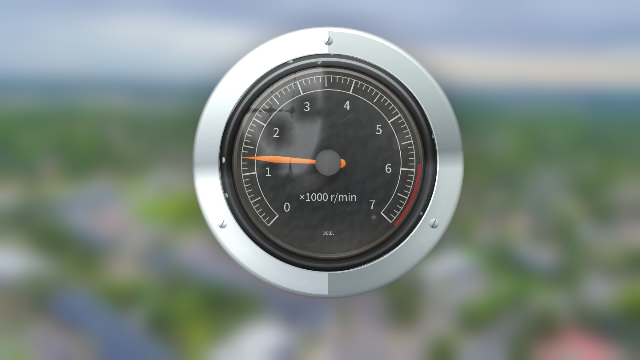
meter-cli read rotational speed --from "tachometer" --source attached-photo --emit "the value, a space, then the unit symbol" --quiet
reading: 1300 rpm
